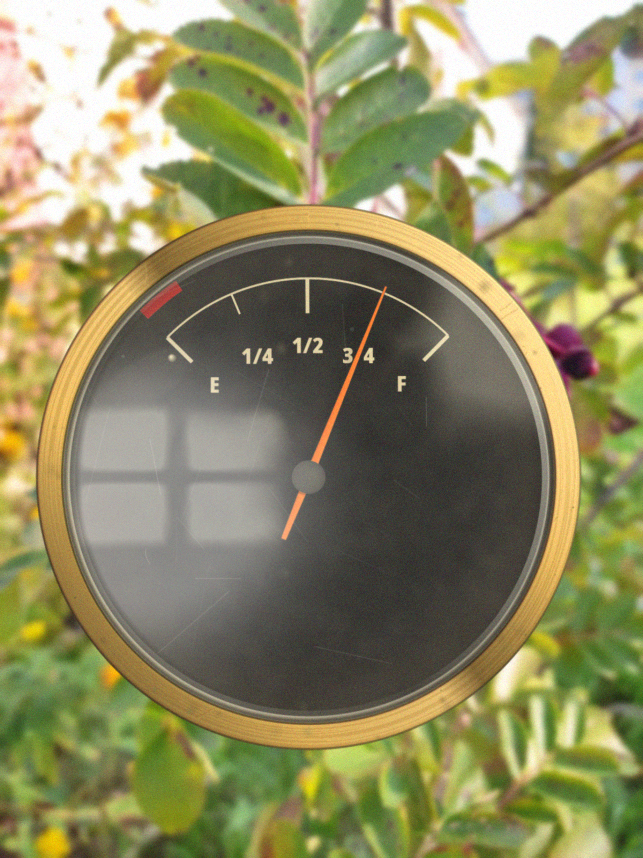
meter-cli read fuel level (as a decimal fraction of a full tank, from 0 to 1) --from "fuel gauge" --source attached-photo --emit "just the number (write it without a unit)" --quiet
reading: 0.75
